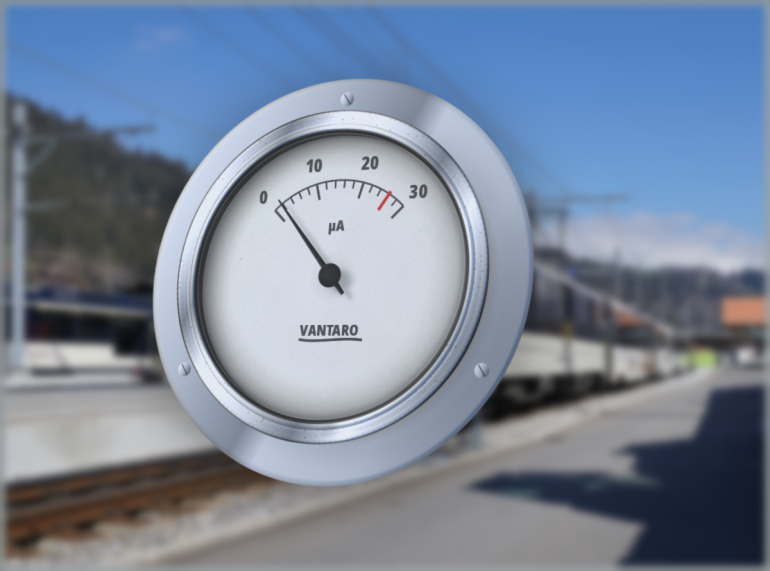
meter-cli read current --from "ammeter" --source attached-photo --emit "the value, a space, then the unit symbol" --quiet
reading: 2 µA
